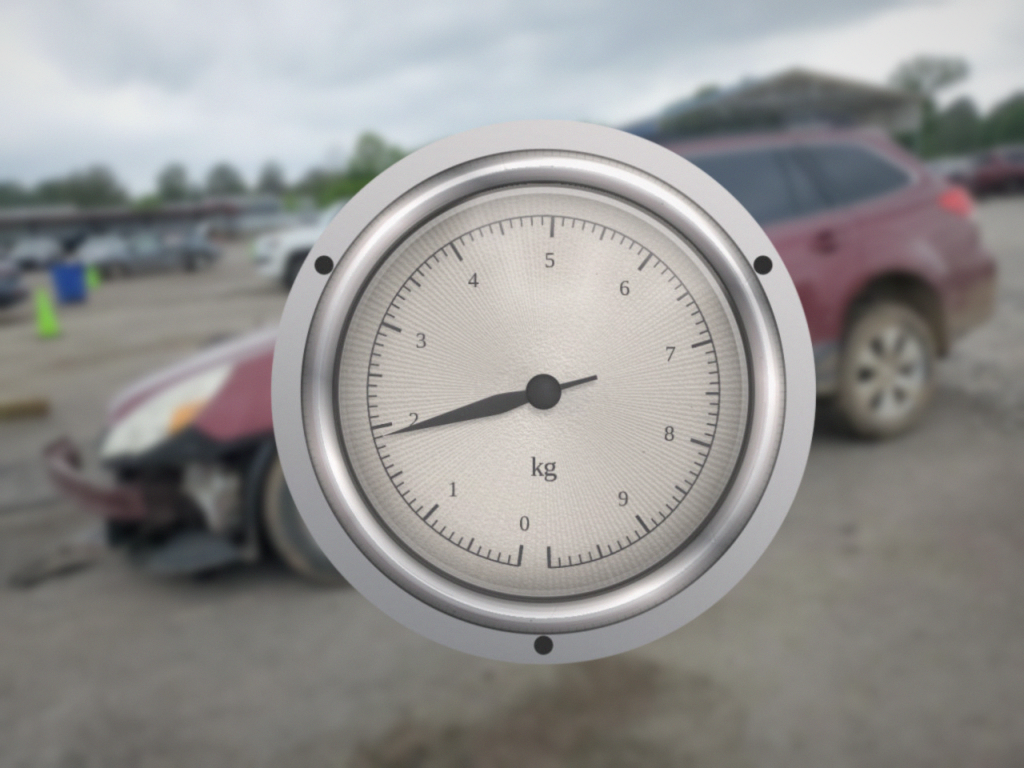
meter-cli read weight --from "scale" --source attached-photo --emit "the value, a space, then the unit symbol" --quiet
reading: 1.9 kg
